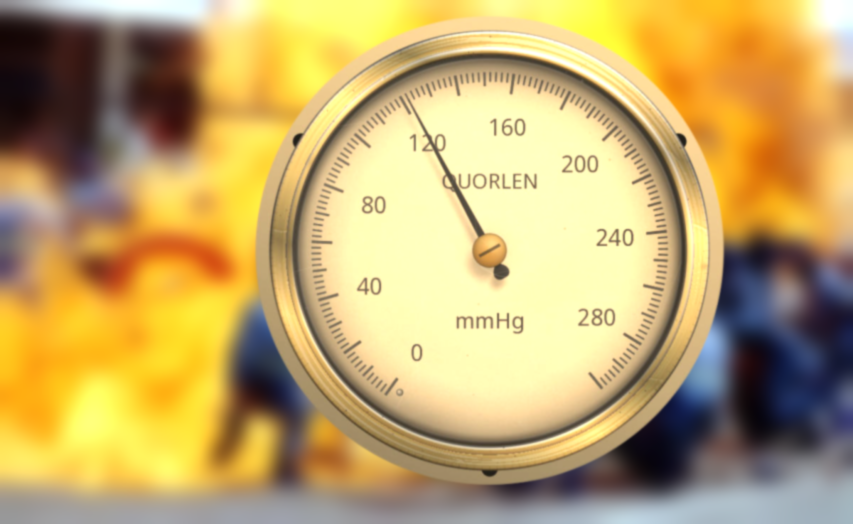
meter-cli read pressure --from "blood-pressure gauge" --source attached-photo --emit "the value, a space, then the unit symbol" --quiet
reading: 122 mmHg
